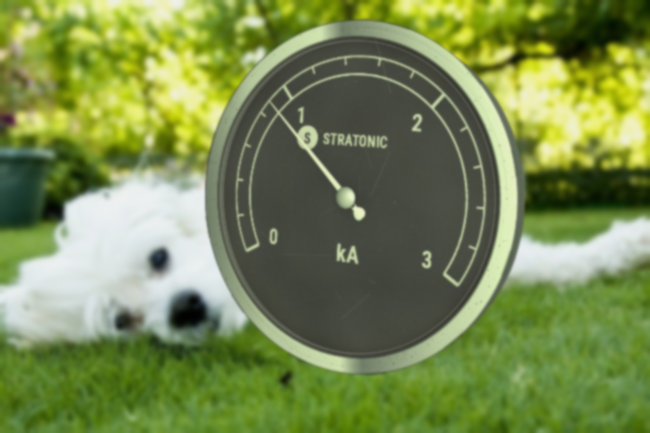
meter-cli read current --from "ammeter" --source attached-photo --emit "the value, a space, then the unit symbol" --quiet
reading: 0.9 kA
